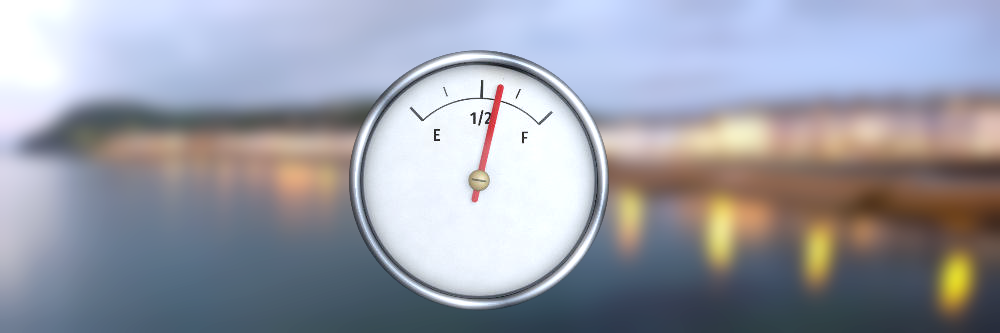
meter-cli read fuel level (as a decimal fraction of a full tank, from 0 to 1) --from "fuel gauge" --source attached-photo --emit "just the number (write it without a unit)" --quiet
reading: 0.625
